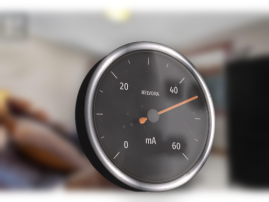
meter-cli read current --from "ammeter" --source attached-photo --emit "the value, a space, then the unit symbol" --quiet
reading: 45 mA
